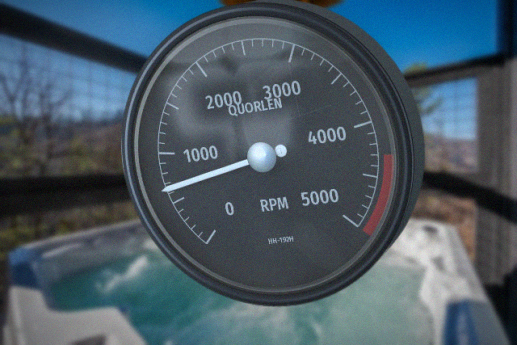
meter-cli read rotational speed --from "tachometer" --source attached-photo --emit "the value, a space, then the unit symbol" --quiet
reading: 650 rpm
